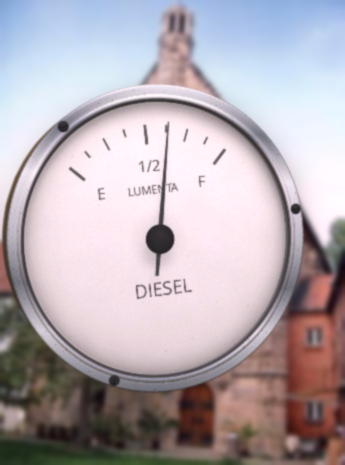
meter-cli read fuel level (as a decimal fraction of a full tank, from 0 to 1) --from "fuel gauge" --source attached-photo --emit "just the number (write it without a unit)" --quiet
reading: 0.625
